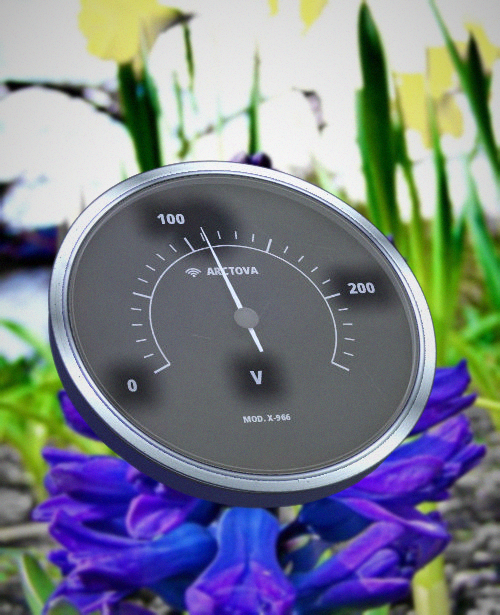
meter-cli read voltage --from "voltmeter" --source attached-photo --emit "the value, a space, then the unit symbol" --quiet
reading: 110 V
